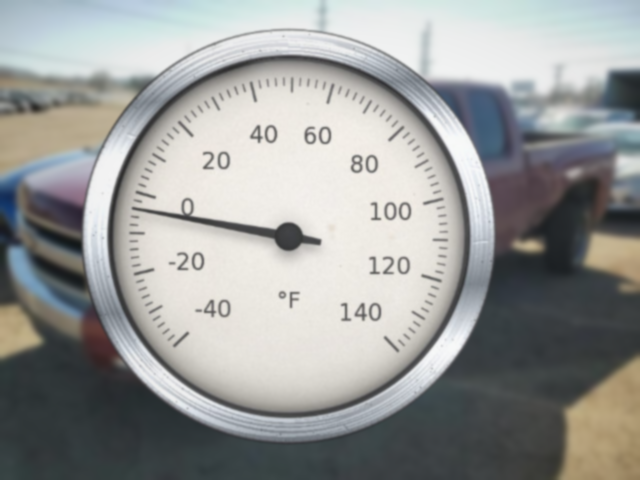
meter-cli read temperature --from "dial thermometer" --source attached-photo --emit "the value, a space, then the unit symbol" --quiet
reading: -4 °F
